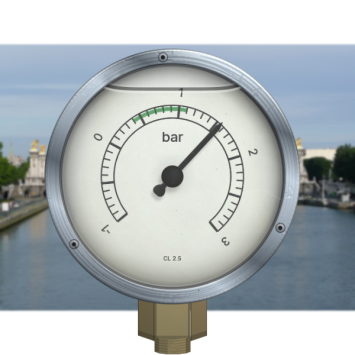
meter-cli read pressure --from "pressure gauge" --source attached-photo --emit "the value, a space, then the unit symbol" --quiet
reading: 1.55 bar
